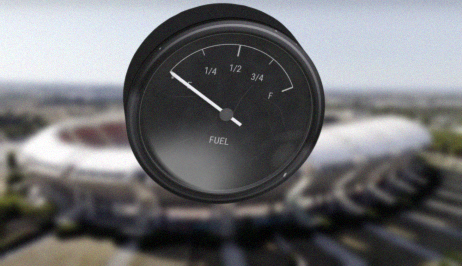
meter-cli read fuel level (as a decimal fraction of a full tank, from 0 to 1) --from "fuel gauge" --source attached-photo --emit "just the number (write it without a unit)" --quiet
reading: 0
